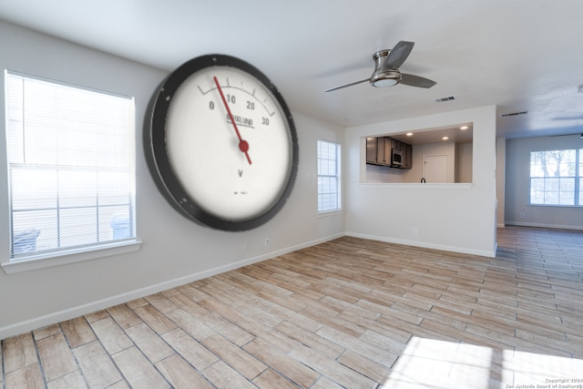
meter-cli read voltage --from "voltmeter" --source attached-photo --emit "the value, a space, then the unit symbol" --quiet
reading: 5 V
